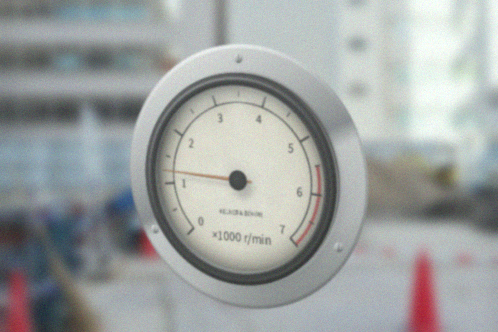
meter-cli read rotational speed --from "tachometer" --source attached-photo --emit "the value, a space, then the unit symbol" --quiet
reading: 1250 rpm
